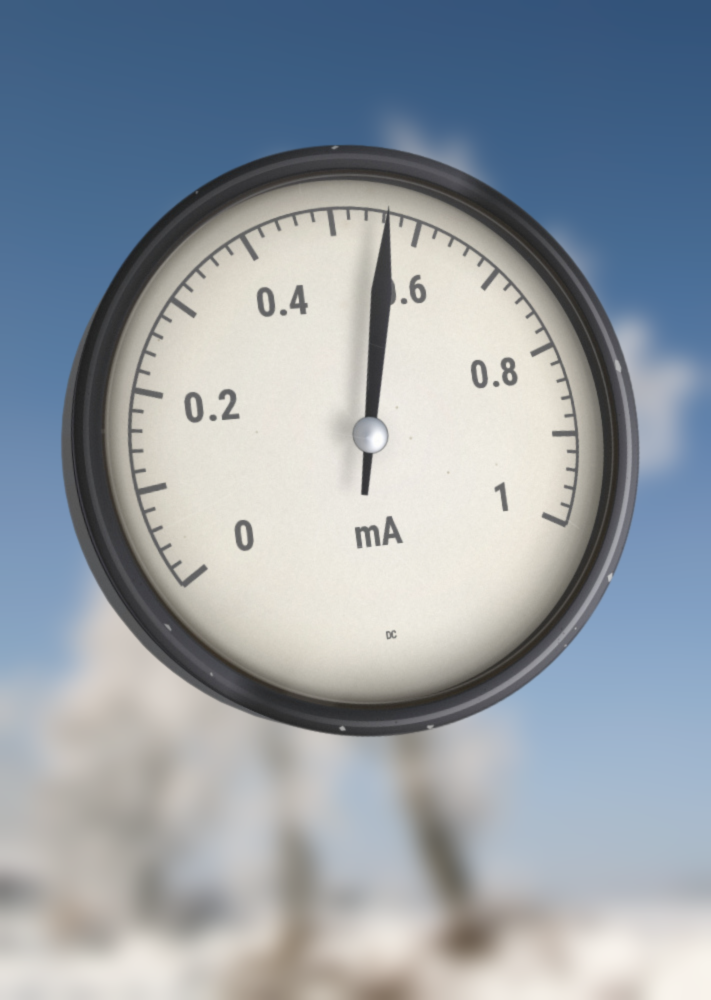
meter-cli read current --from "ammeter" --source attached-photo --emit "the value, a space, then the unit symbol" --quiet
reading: 0.56 mA
